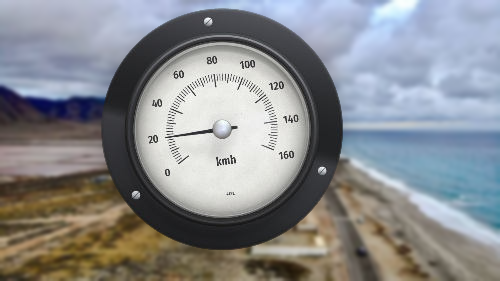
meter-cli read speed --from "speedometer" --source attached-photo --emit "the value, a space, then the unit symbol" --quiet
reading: 20 km/h
